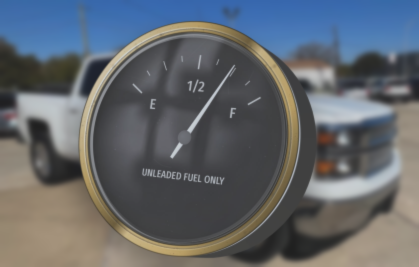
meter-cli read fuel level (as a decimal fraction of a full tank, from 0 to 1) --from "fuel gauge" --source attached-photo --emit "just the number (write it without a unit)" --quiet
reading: 0.75
